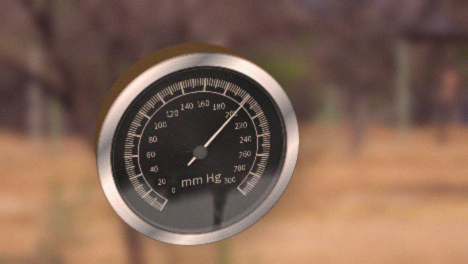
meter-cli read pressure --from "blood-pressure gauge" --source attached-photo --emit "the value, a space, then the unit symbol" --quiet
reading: 200 mmHg
